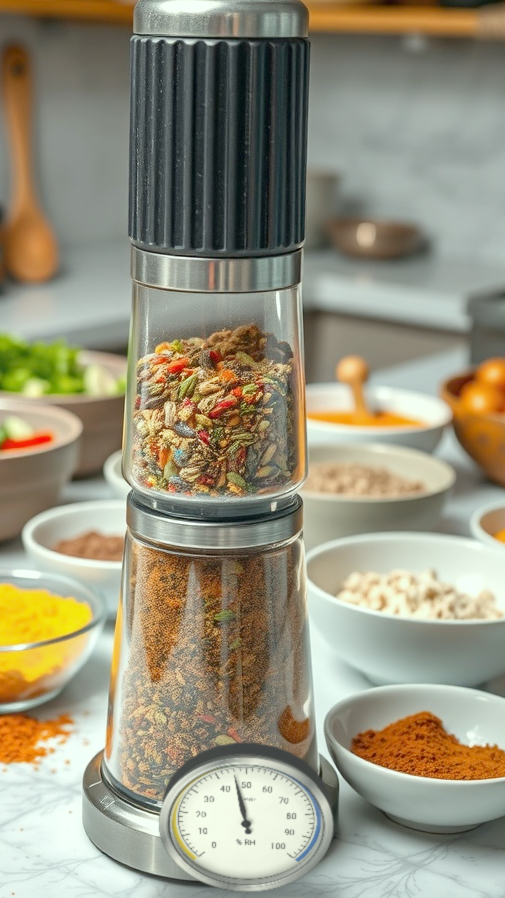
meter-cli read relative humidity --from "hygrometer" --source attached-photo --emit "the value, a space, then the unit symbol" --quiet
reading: 46 %
